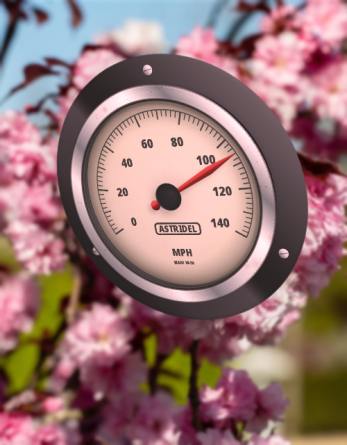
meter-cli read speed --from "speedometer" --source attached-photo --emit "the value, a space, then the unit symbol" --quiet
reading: 106 mph
